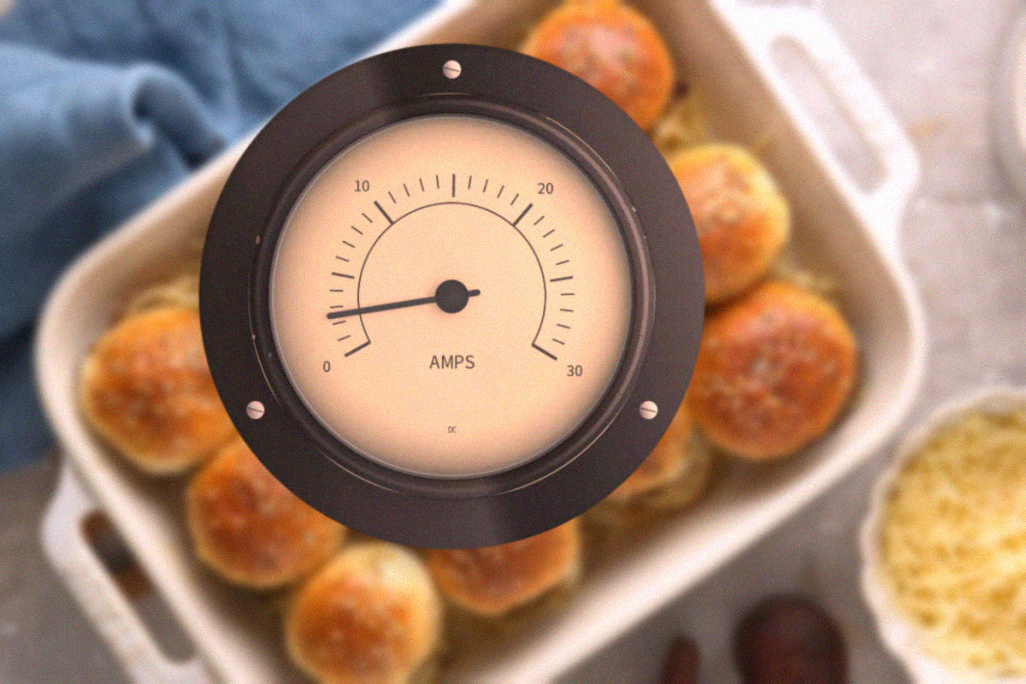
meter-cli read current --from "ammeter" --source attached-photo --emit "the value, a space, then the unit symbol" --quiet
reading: 2.5 A
